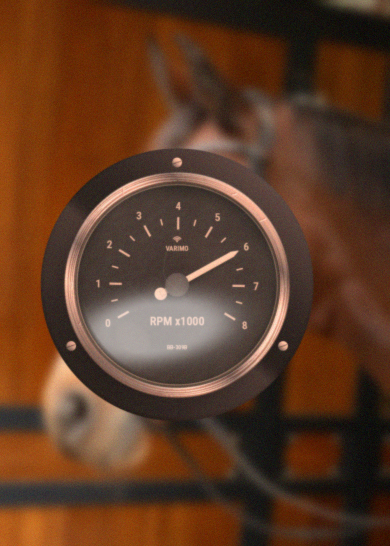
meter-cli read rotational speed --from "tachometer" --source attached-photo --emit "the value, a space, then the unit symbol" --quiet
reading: 6000 rpm
